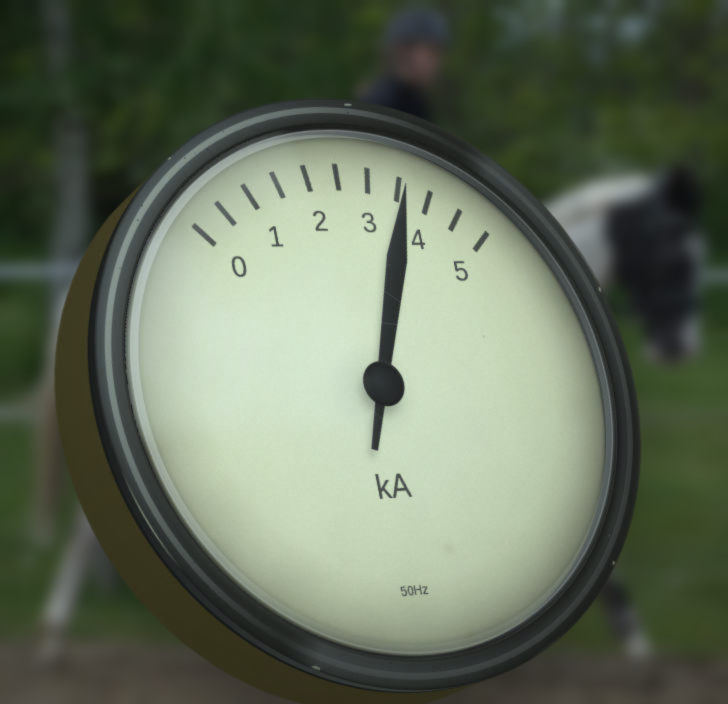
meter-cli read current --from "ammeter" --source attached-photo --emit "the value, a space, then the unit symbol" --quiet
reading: 3.5 kA
